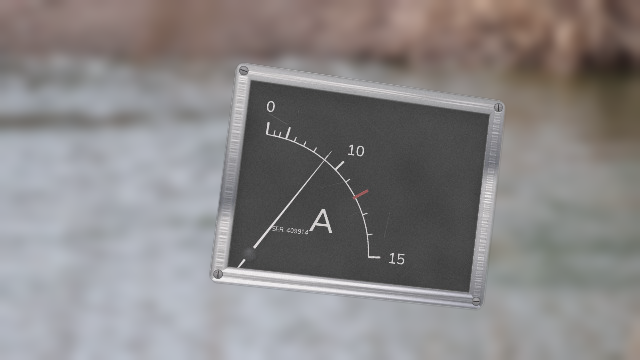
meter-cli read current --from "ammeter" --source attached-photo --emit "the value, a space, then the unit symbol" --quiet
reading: 9 A
